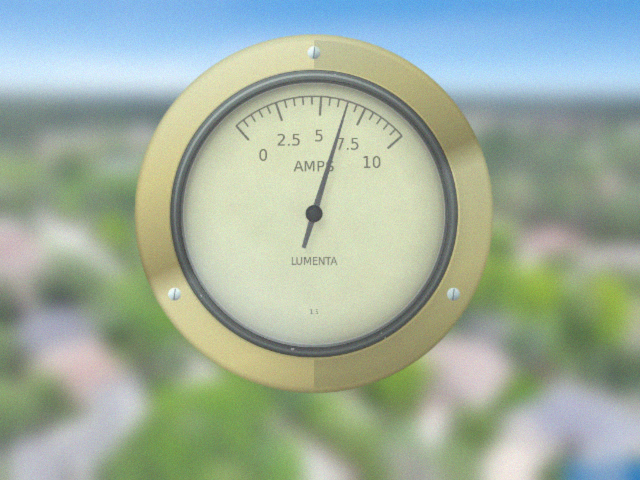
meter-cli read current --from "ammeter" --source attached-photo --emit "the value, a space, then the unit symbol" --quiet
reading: 6.5 A
